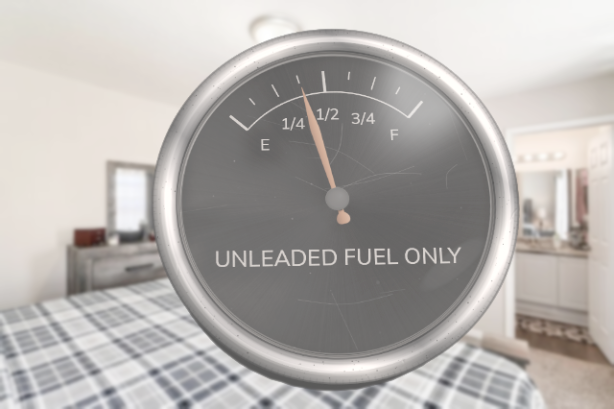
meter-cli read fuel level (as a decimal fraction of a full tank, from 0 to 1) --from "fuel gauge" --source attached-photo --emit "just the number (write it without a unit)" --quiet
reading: 0.375
